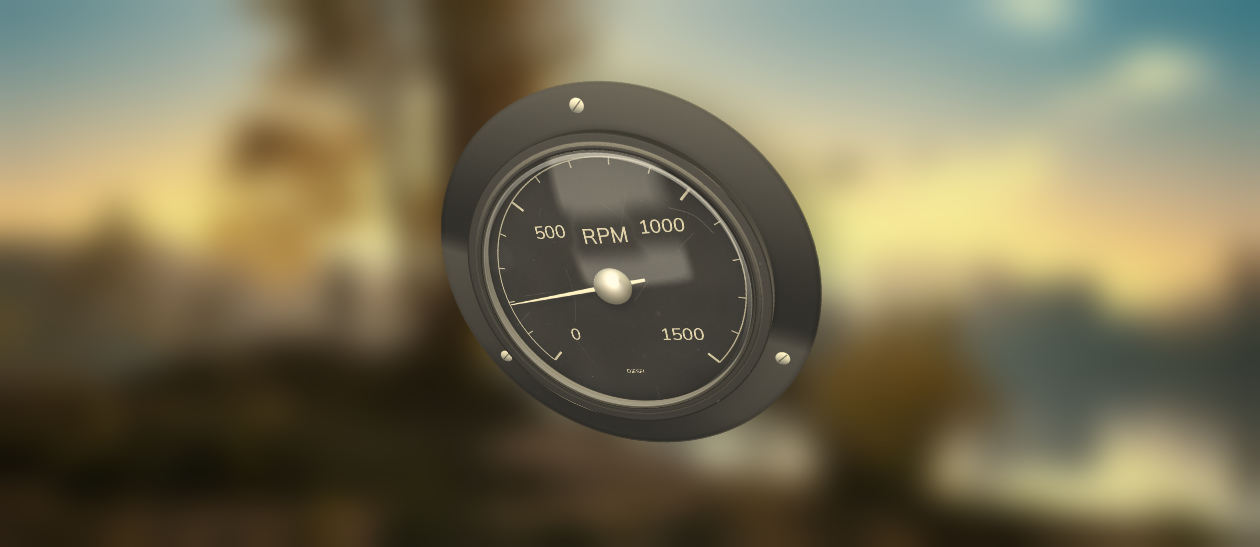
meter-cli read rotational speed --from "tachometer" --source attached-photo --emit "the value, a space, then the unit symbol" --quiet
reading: 200 rpm
